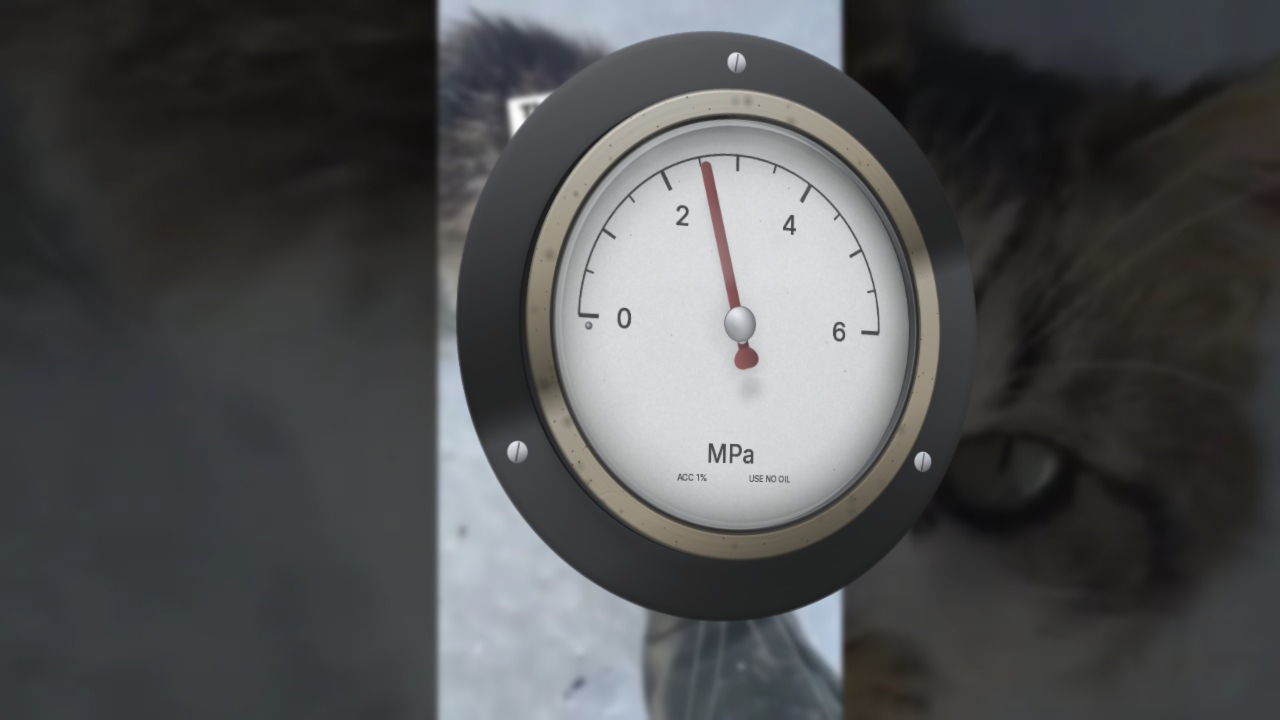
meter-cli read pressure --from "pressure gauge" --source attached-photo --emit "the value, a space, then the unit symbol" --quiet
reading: 2.5 MPa
